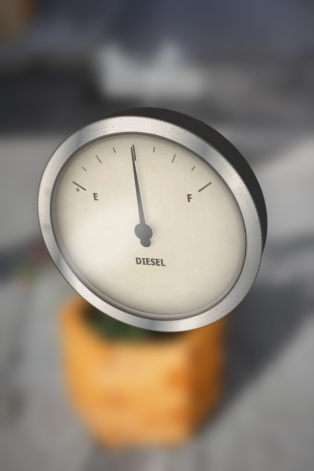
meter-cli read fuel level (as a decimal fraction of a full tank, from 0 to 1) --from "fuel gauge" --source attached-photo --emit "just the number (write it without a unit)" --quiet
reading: 0.5
